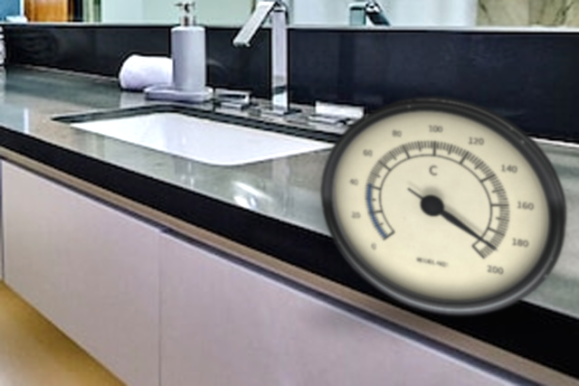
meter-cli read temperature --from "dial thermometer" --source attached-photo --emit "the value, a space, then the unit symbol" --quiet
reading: 190 °C
